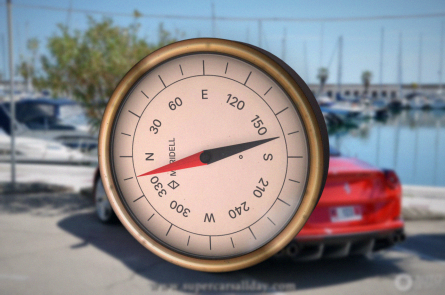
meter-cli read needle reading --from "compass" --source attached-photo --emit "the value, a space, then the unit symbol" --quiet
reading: 345 °
